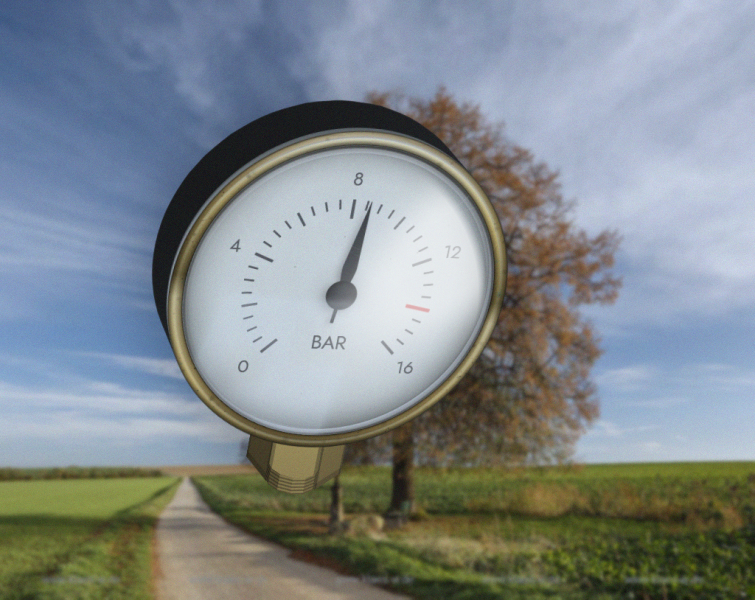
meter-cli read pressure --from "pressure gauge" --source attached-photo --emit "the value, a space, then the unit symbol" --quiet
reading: 8.5 bar
